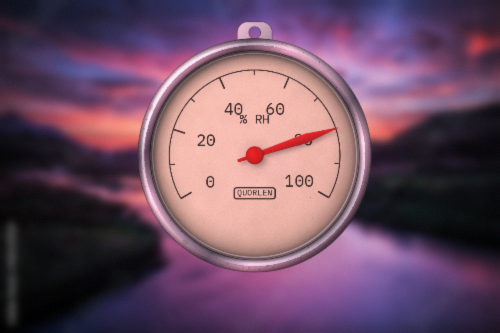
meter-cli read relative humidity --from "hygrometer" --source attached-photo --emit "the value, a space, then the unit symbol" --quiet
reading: 80 %
